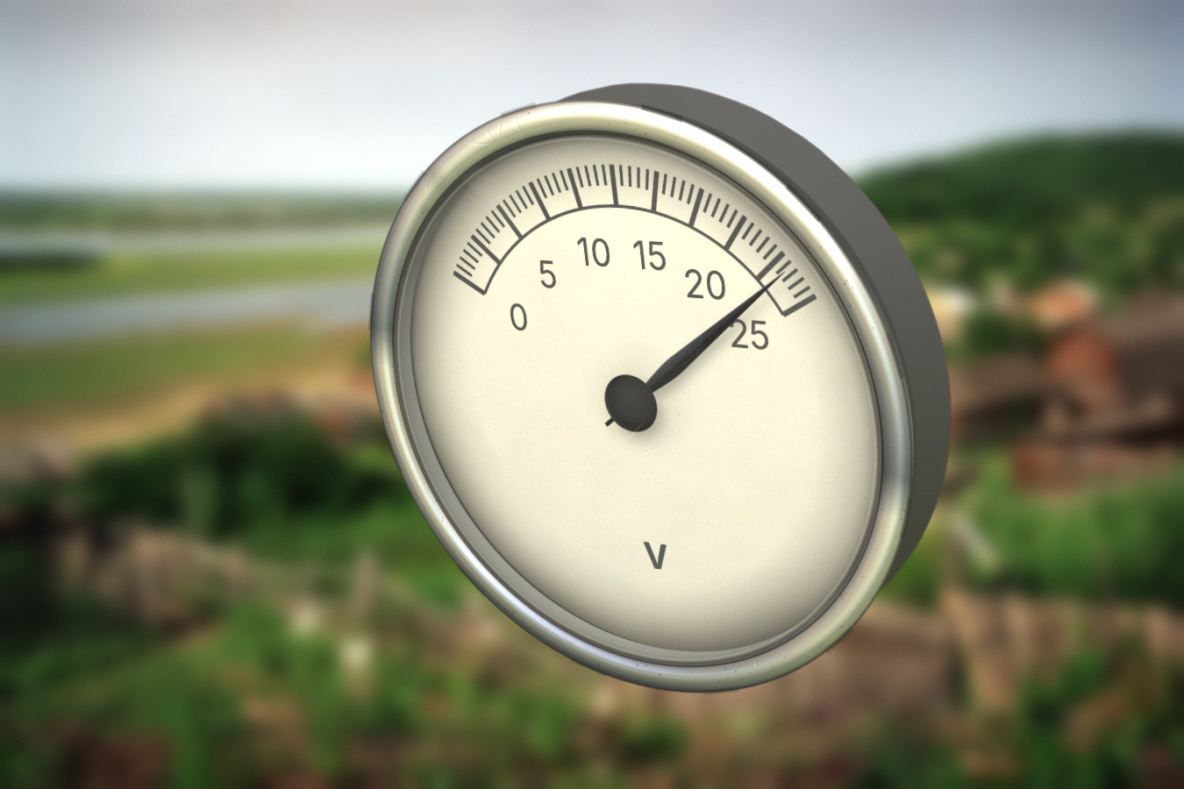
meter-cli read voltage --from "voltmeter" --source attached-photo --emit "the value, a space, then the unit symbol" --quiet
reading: 23.25 V
